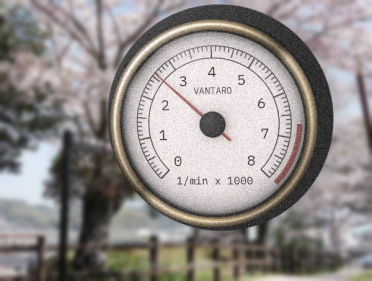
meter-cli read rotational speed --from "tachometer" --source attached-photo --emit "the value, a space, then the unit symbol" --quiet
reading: 2600 rpm
